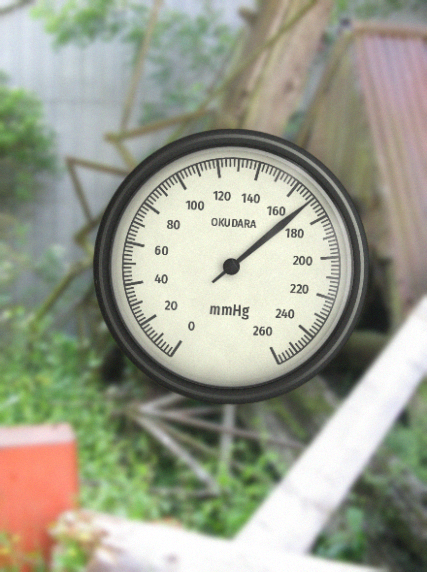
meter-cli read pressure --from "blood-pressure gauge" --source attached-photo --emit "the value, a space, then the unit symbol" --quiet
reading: 170 mmHg
